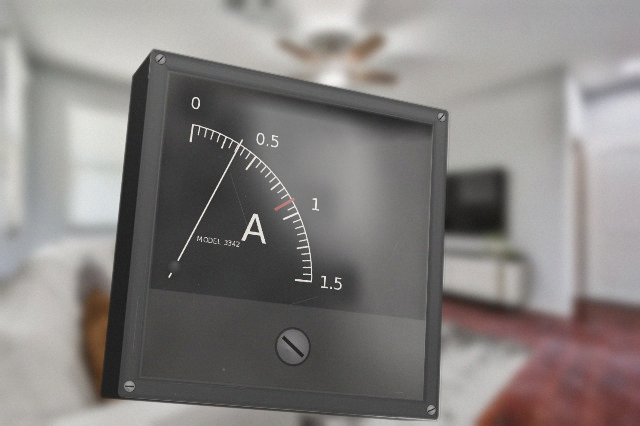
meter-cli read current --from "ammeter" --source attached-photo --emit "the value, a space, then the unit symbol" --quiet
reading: 0.35 A
